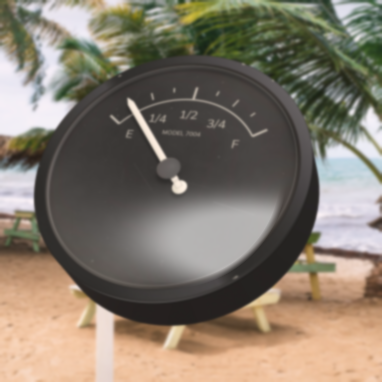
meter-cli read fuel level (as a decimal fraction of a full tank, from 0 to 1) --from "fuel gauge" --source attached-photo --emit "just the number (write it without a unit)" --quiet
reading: 0.125
